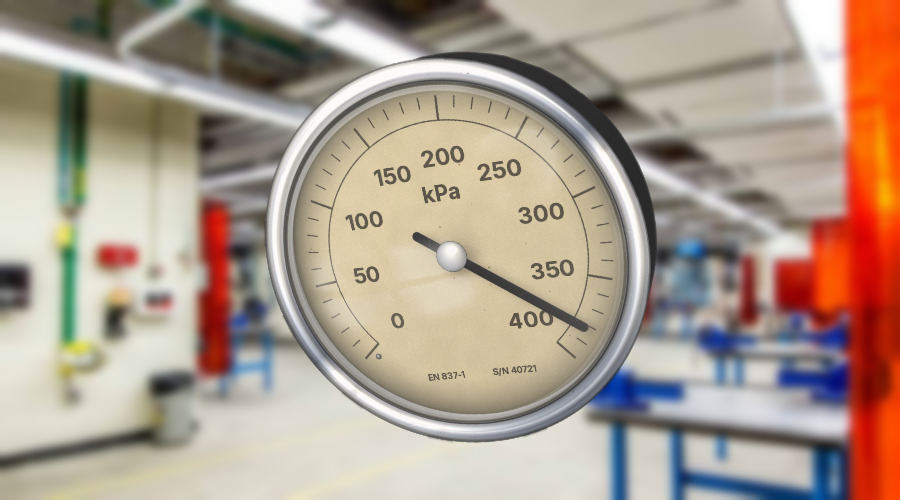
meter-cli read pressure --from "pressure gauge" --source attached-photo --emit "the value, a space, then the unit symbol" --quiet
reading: 380 kPa
